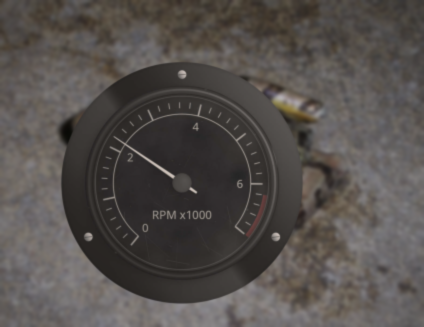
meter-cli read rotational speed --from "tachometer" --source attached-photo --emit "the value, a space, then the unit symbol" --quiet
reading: 2200 rpm
